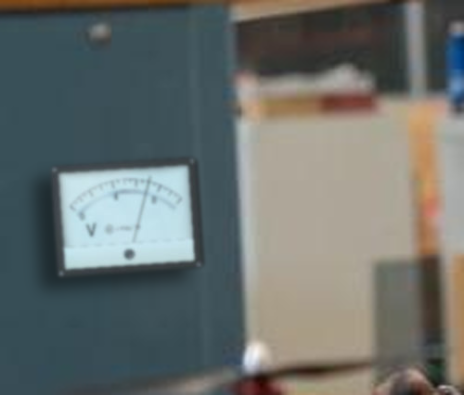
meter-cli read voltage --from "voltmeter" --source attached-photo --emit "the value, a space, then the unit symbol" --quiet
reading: 7 V
